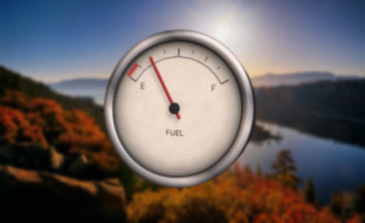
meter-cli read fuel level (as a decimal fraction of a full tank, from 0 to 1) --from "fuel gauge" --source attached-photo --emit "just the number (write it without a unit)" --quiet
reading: 0.25
